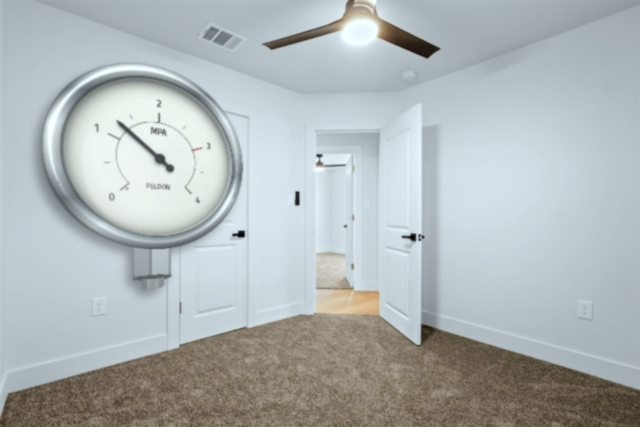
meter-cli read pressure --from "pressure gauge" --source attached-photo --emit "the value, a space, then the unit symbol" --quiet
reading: 1.25 MPa
